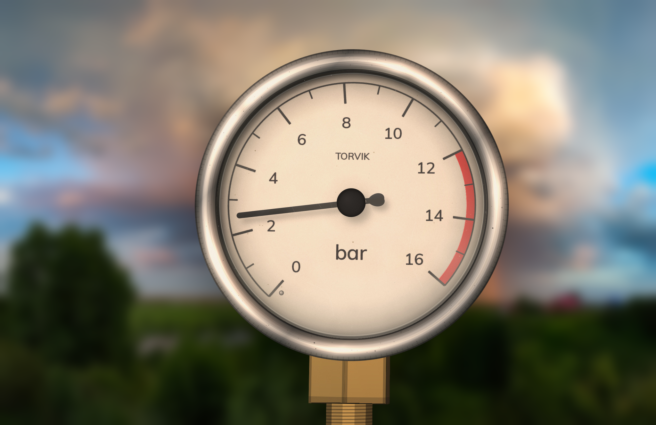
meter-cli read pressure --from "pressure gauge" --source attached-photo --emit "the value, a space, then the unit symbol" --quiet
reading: 2.5 bar
